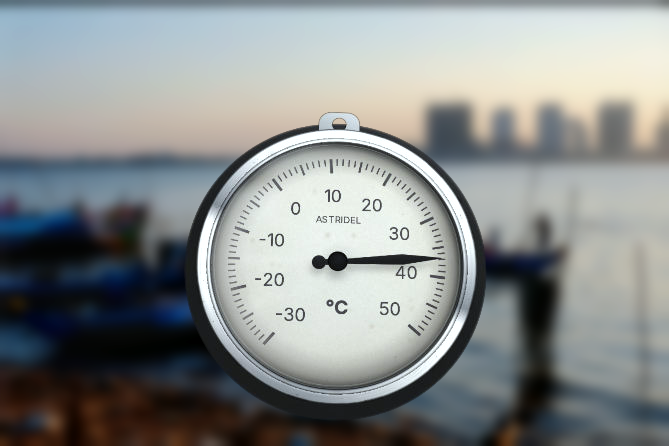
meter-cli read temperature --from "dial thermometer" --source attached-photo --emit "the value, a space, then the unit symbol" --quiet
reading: 37 °C
